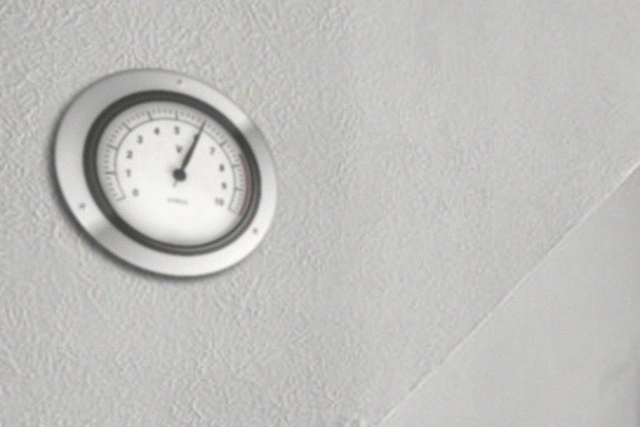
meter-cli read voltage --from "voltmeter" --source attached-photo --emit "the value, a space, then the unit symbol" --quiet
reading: 6 V
